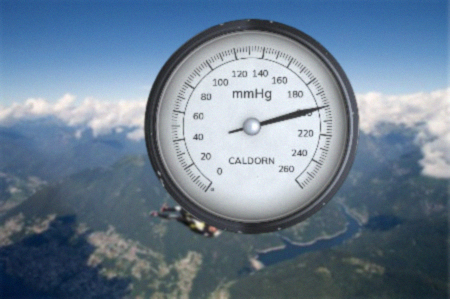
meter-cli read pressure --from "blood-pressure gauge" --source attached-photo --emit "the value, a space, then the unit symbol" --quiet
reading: 200 mmHg
